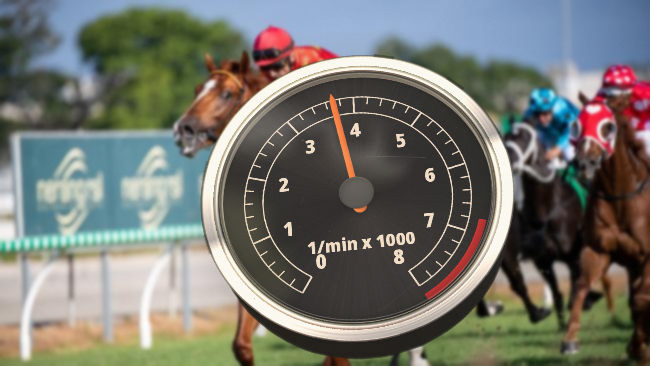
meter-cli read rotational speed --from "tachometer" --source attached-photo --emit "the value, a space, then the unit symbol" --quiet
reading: 3700 rpm
